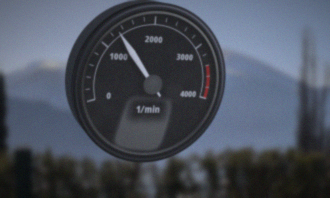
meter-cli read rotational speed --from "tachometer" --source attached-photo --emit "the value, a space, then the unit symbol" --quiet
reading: 1300 rpm
